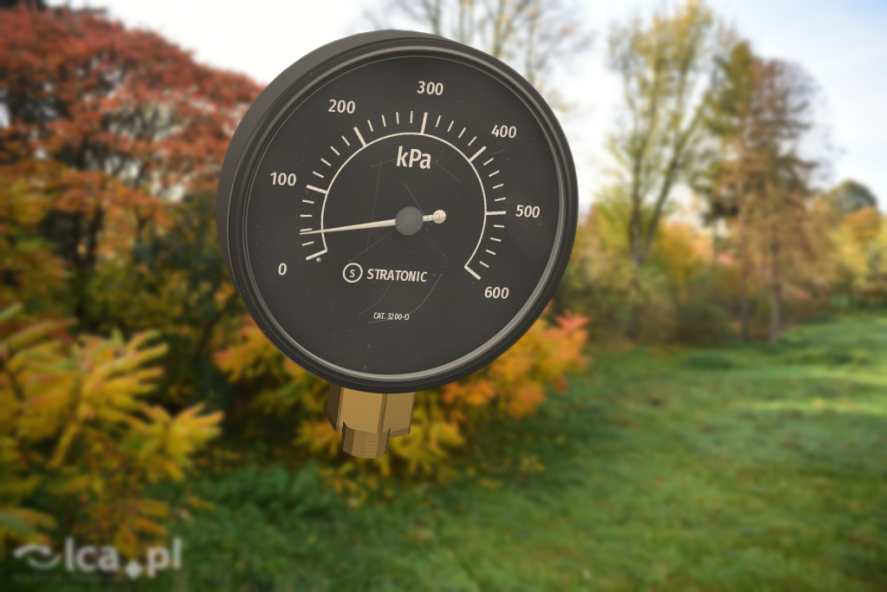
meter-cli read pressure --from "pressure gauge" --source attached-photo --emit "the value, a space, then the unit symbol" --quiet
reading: 40 kPa
